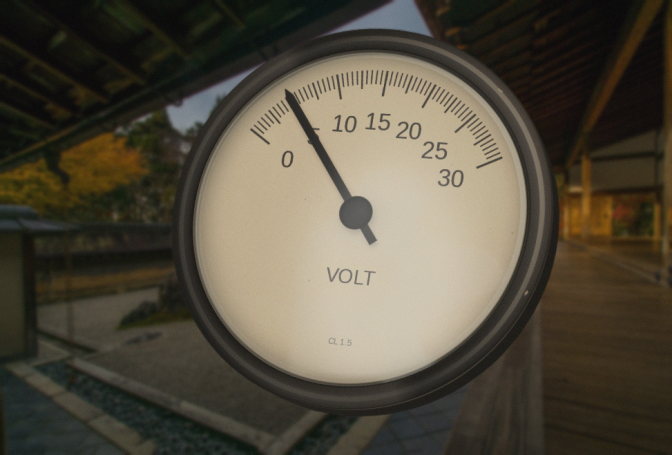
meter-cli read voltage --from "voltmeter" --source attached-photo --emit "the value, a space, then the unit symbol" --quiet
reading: 5 V
